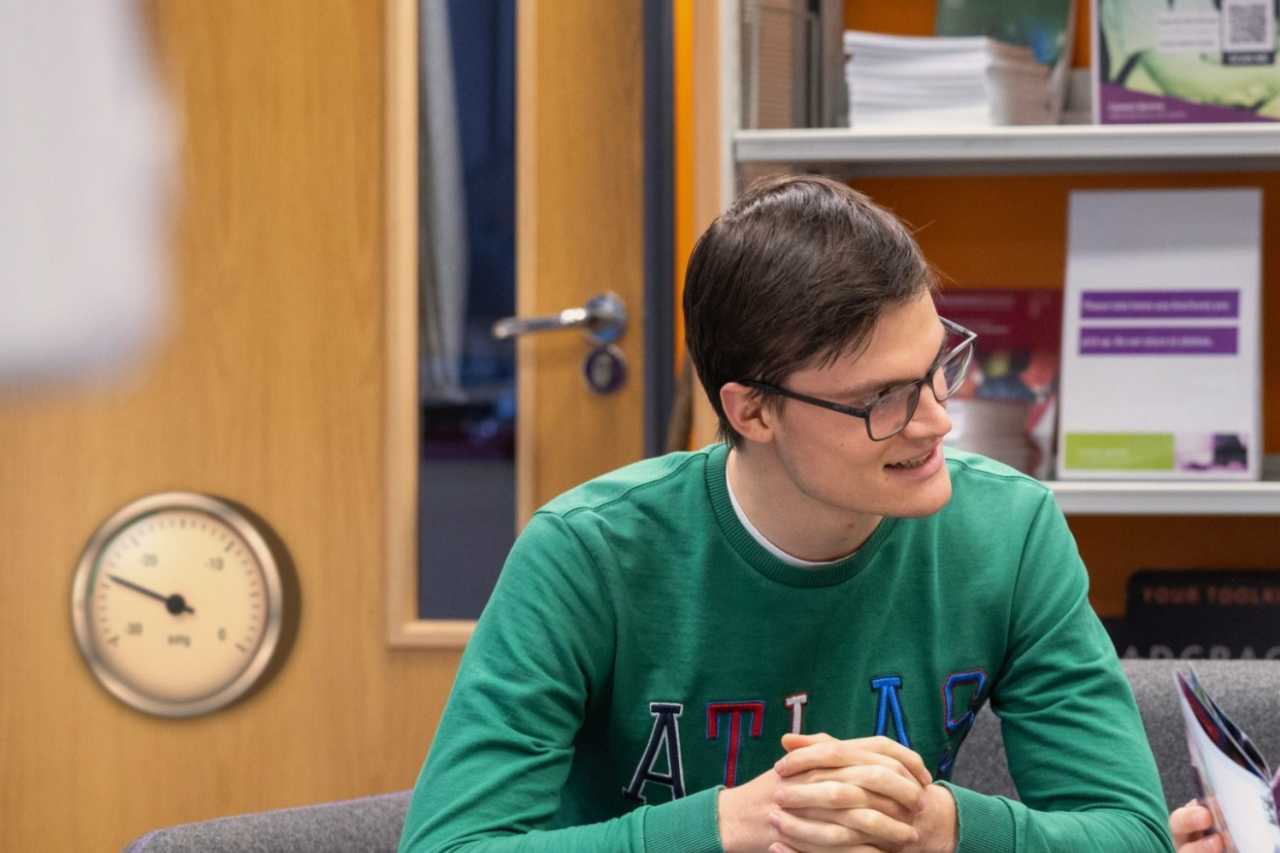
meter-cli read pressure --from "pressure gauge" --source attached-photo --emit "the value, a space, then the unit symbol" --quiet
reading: -24 inHg
